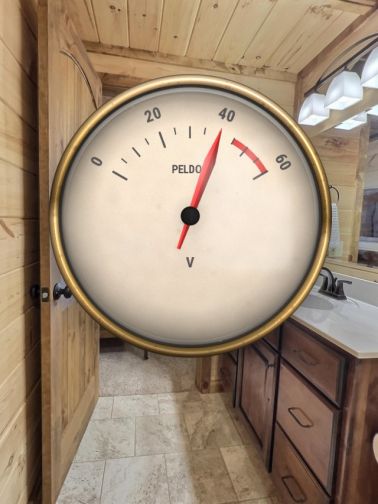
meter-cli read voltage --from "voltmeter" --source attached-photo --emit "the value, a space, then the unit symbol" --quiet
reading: 40 V
